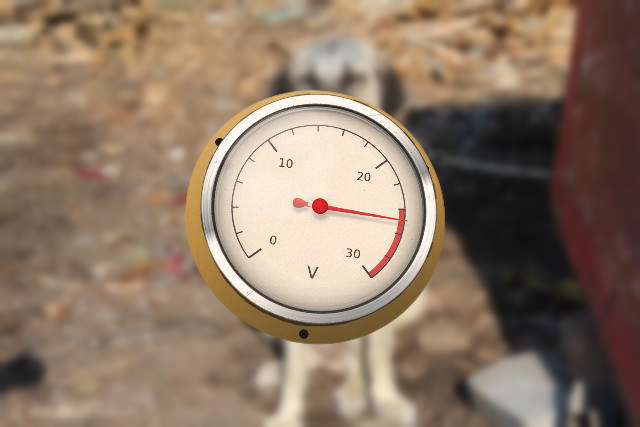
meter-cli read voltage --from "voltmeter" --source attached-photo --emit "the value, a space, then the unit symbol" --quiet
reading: 25 V
